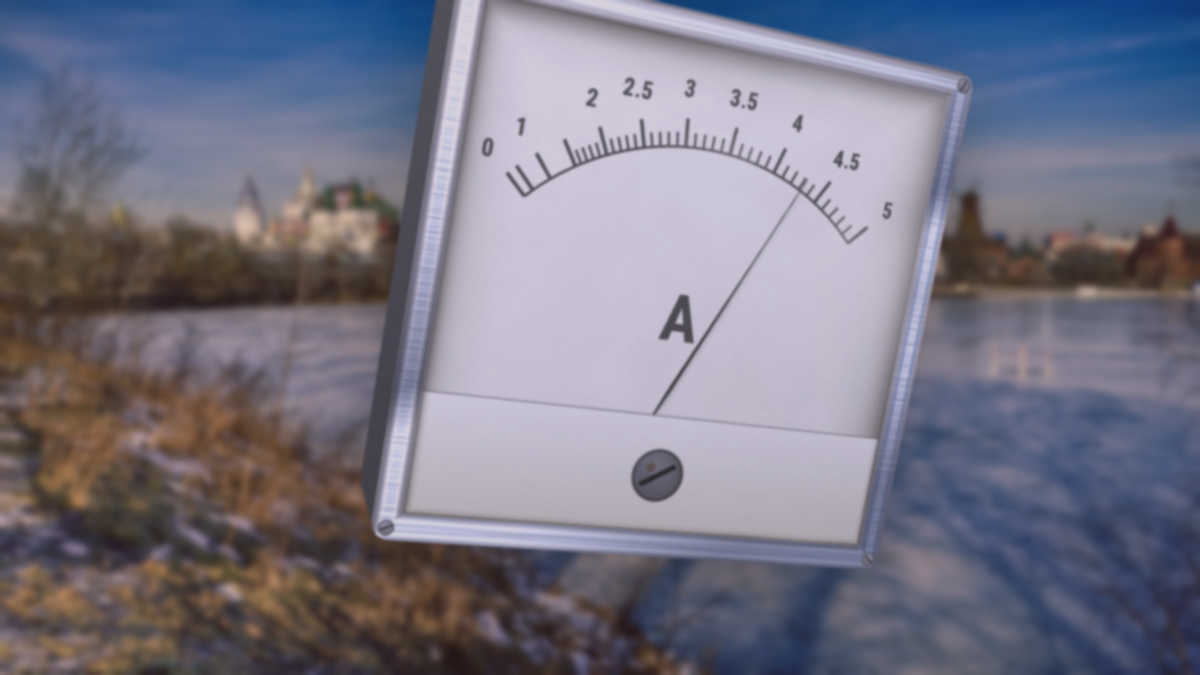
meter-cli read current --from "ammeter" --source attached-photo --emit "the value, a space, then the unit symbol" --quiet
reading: 4.3 A
